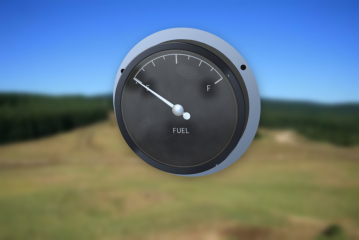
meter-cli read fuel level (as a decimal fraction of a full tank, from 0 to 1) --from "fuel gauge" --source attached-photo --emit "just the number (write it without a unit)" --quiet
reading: 0
